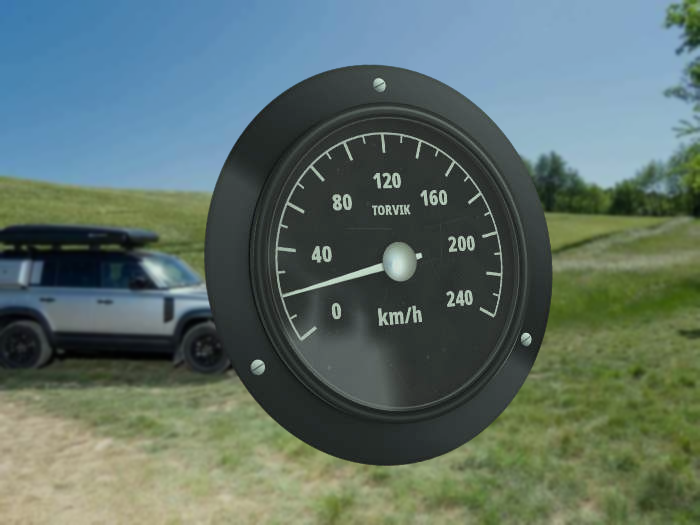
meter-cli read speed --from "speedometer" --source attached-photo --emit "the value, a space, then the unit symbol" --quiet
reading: 20 km/h
